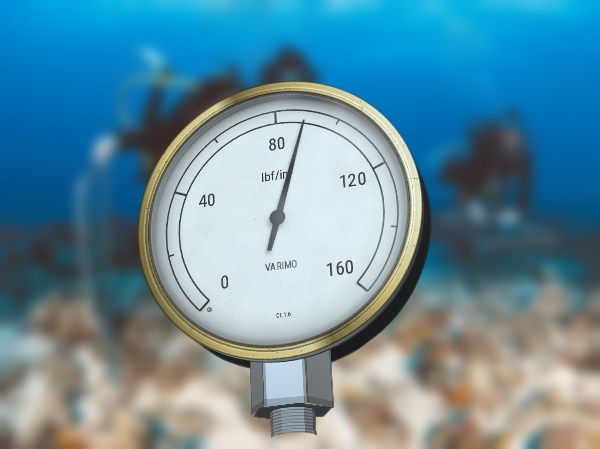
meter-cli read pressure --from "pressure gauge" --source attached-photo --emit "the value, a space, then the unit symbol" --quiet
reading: 90 psi
